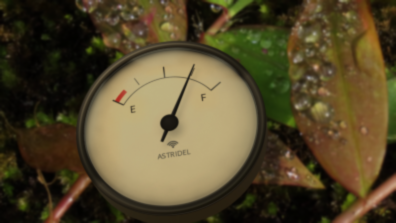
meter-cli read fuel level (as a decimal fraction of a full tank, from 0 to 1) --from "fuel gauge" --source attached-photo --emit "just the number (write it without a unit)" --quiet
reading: 0.75
